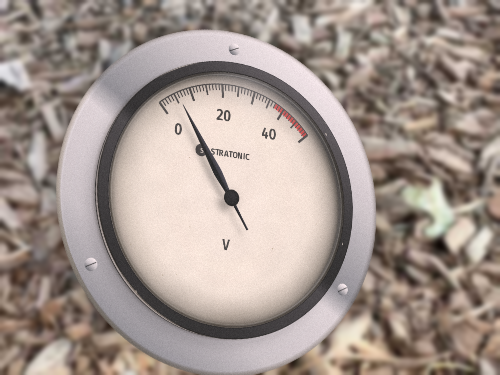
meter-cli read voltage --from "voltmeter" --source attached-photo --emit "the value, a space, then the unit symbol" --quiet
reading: 5 V
